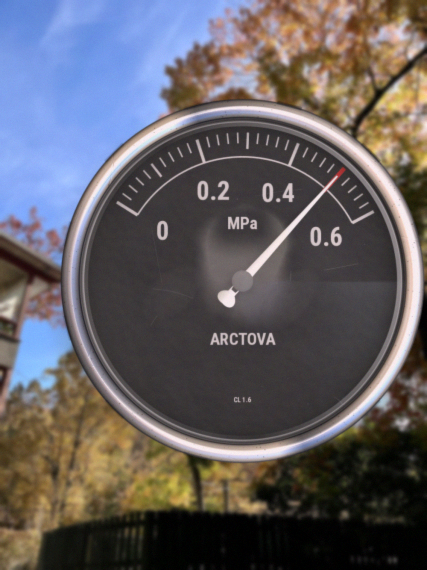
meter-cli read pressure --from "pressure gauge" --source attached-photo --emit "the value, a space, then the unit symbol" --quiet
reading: 0.5 MPa
